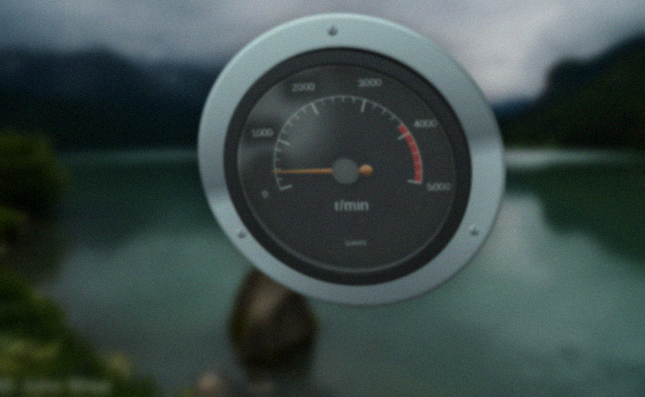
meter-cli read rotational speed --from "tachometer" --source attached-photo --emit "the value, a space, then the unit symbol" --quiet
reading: 400 rpm
